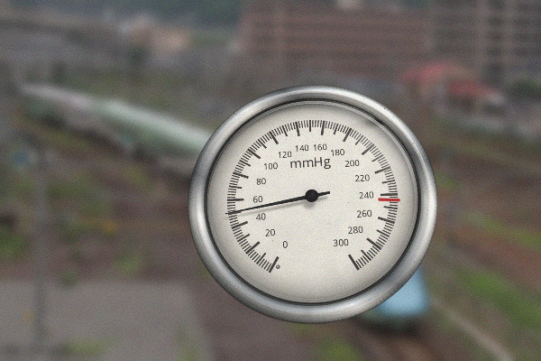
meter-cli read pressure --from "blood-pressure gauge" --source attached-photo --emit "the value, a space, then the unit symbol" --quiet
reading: 50 mmHg
